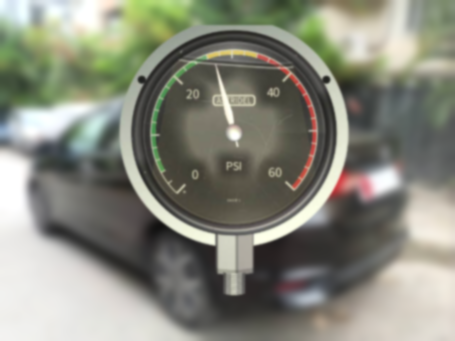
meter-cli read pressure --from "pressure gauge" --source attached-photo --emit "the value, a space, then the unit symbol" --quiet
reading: 27 psi
